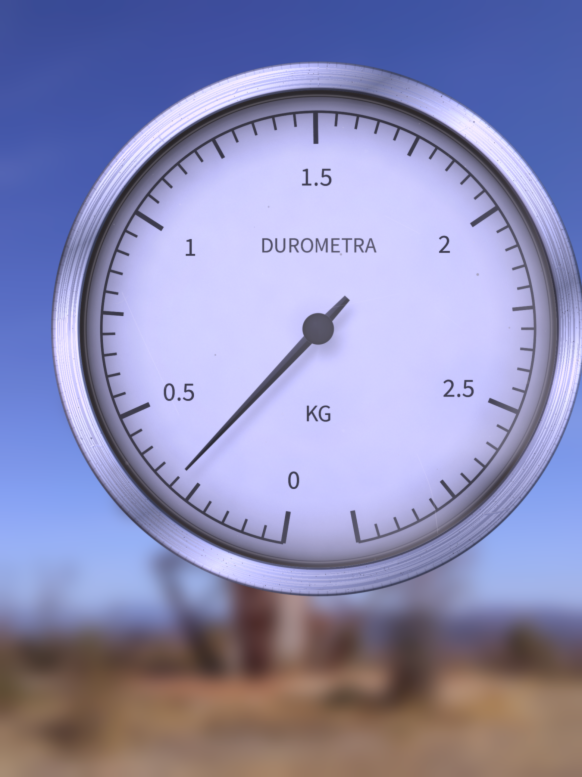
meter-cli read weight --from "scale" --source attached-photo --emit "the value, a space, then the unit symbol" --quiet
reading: 0.3 kg
